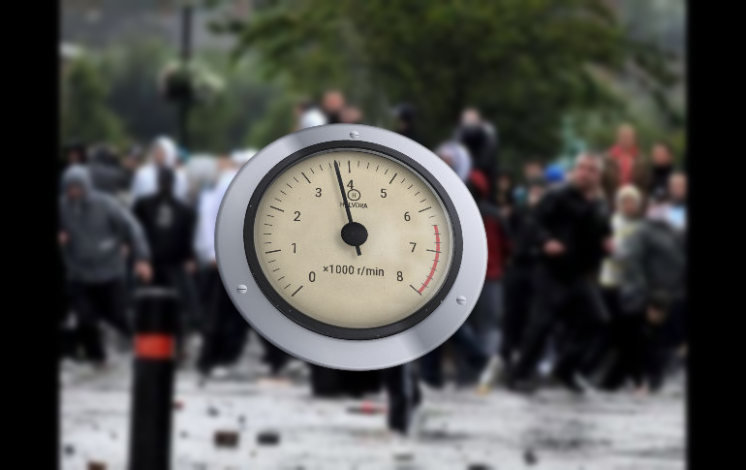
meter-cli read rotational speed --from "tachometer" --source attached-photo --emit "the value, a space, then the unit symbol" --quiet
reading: 3700 rpm
